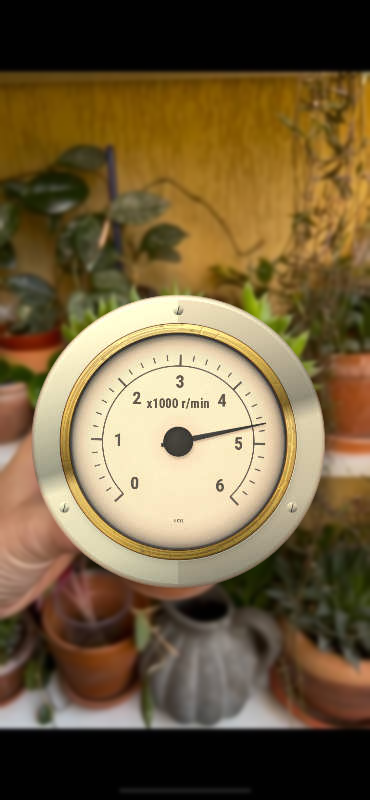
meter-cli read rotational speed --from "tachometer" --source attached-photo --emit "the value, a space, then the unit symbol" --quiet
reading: 4700 rpm
